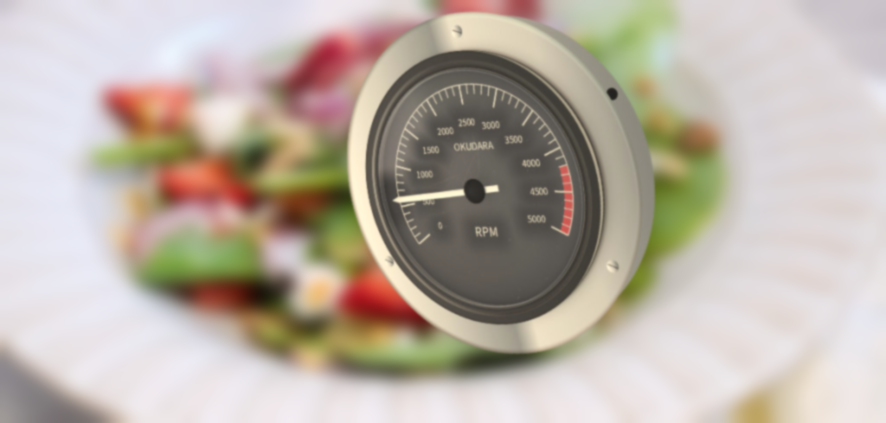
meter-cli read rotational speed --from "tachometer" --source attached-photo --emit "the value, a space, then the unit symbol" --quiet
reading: 600 rpm
